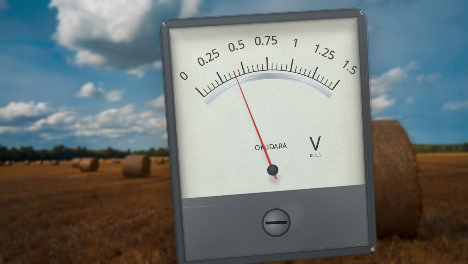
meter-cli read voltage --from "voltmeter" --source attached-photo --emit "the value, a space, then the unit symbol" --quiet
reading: 0.4 V
